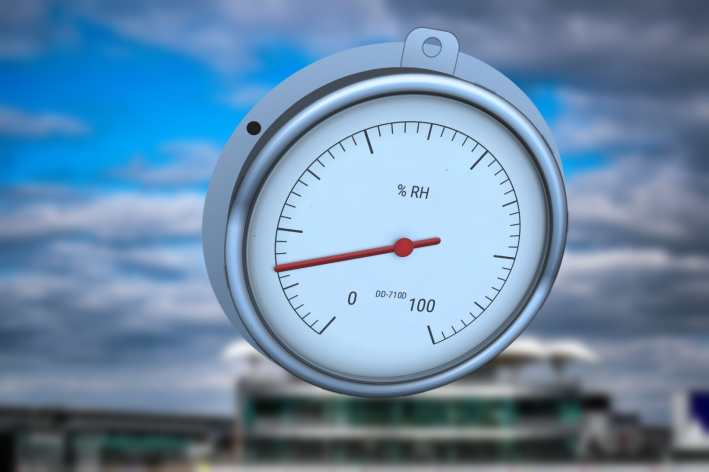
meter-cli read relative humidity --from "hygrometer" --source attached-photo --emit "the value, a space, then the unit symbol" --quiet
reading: 14 %
